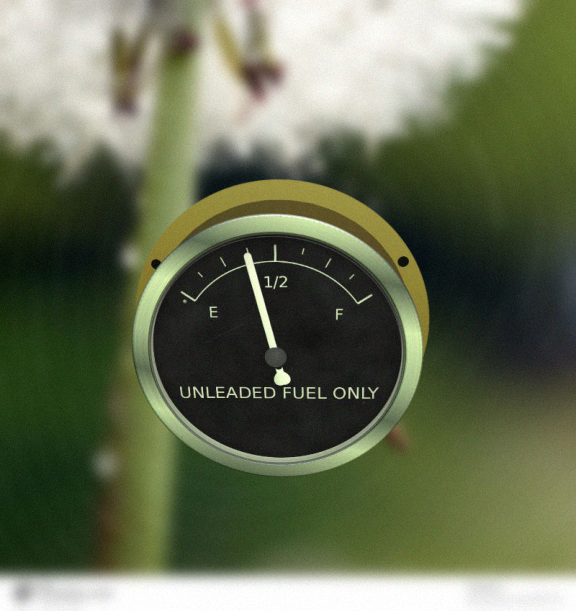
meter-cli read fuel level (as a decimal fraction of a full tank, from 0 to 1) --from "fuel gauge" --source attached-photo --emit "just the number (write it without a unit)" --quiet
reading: 0.375
